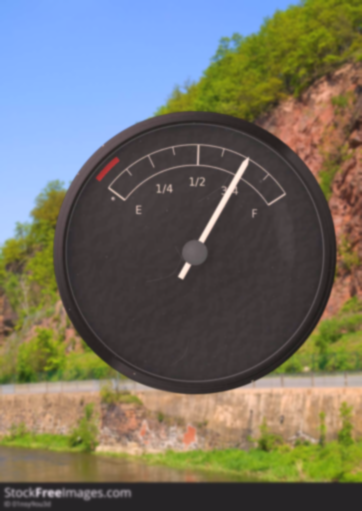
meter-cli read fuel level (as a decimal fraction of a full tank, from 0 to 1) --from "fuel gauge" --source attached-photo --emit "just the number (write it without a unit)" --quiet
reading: 0.75
